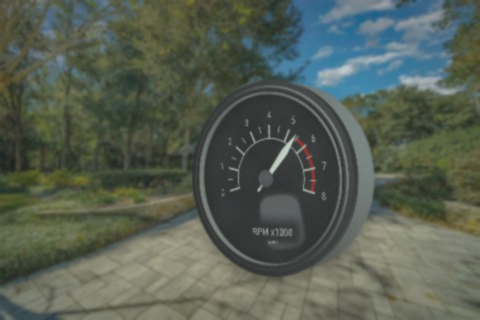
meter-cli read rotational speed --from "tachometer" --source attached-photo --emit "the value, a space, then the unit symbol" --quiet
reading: 5500 rpm
